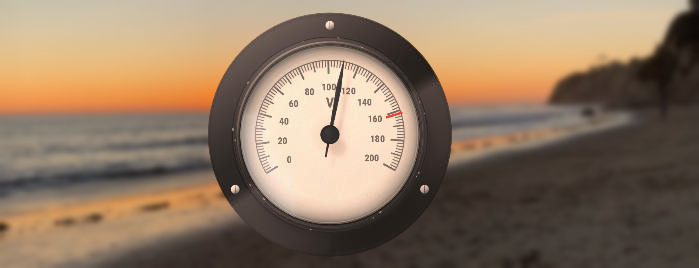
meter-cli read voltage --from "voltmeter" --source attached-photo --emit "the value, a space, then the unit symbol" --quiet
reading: 110 V
